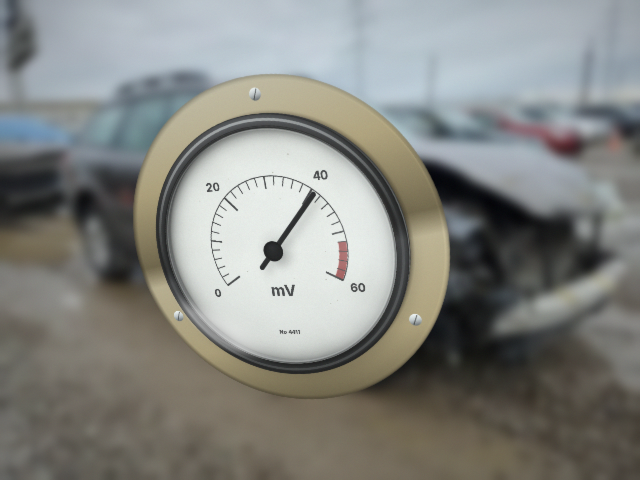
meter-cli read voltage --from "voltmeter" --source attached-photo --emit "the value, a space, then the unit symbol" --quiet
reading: 41 mV
